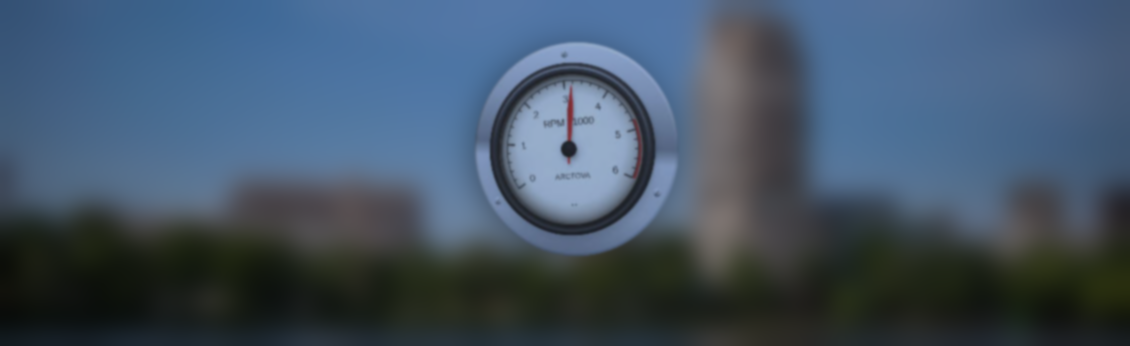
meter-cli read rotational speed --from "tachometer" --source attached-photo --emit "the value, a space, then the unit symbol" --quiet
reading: 3200 rpm
